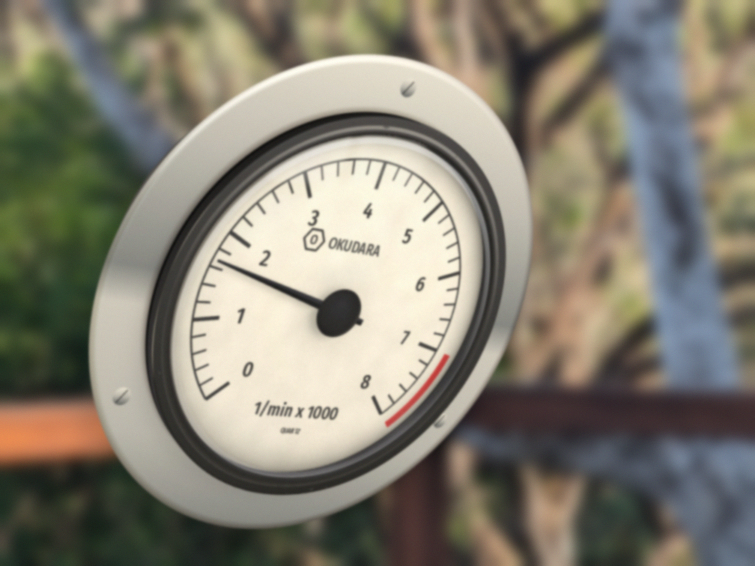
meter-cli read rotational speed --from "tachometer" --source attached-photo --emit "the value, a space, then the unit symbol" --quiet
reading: 1700 rpm
